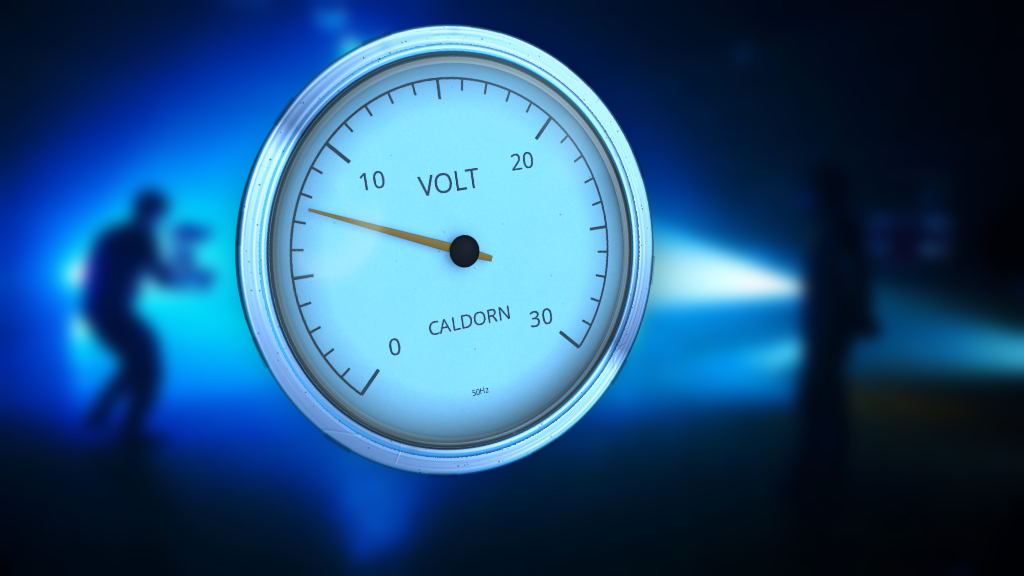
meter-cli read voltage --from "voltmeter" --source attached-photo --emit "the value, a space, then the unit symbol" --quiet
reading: 7.5 V
